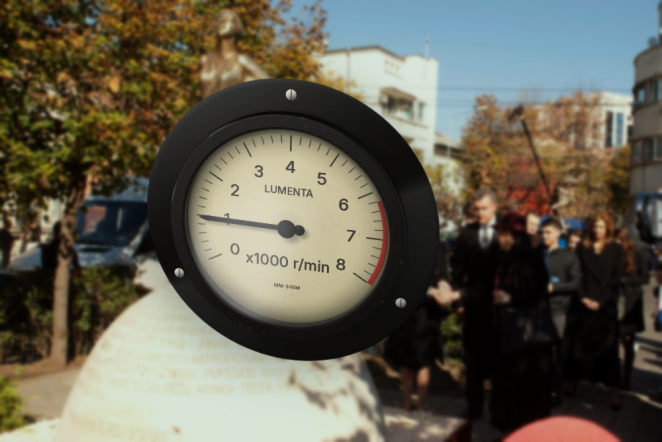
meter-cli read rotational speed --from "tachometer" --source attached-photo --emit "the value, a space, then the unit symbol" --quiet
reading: 1000 rpm
